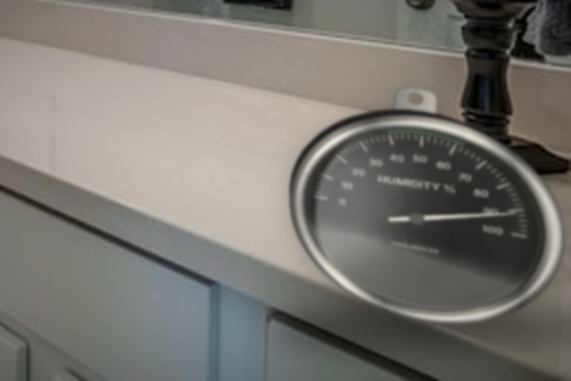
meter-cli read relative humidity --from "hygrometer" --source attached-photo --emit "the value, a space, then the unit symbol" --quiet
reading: 90 %
